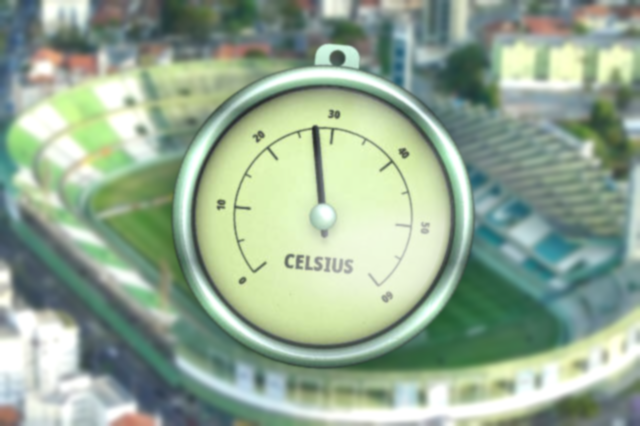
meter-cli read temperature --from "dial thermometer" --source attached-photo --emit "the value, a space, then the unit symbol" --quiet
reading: 27.5 °C
